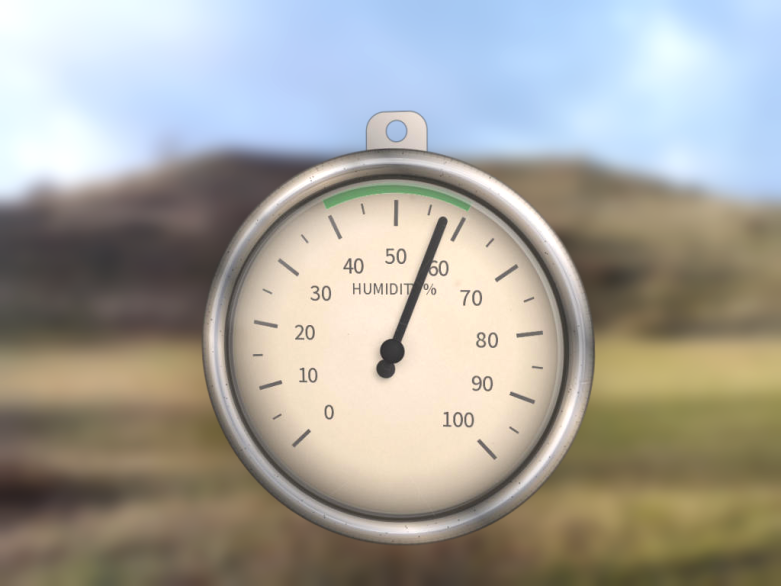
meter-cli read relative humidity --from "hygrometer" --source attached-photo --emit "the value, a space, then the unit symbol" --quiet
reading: 57.5 %
